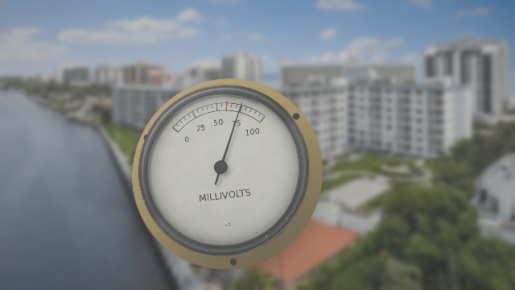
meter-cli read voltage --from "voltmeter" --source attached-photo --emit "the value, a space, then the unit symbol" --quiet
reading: 75 mV
